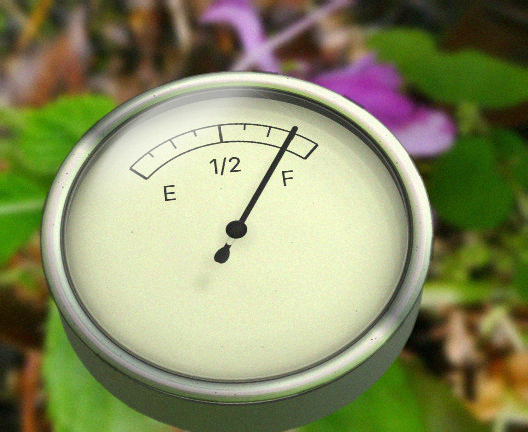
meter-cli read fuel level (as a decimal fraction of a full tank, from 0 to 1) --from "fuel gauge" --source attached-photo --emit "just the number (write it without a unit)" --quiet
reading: 0.875
